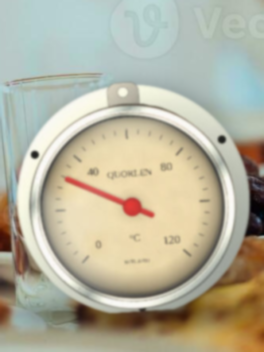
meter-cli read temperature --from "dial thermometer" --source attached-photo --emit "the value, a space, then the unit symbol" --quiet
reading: 32 °C
